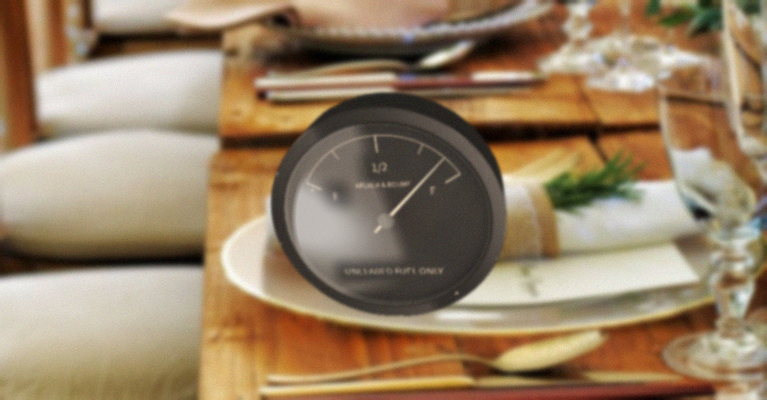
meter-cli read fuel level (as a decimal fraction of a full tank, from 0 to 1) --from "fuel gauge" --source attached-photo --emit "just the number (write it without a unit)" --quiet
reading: 0.875
